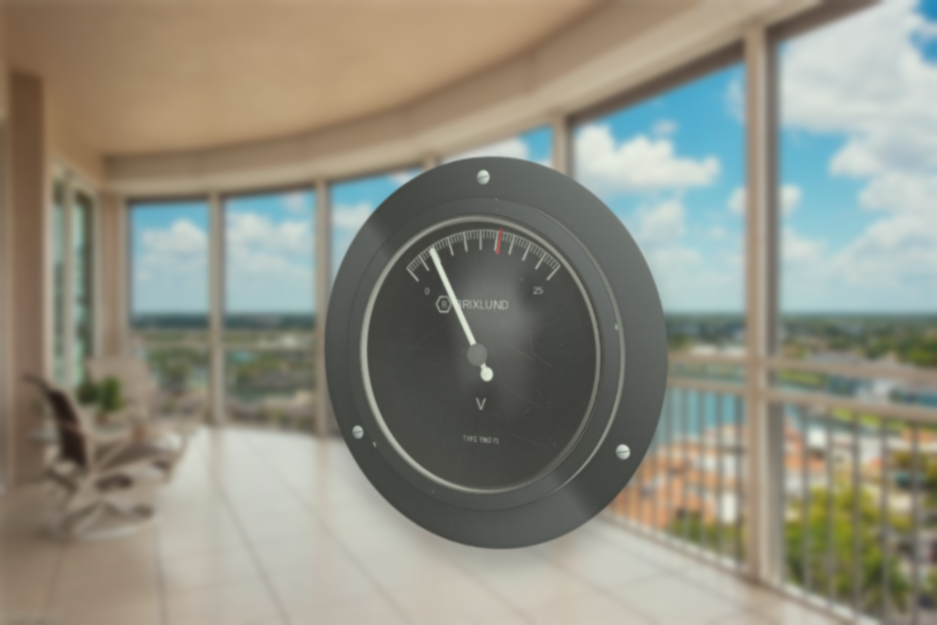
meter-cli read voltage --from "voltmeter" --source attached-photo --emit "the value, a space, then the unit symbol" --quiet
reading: 5 V
